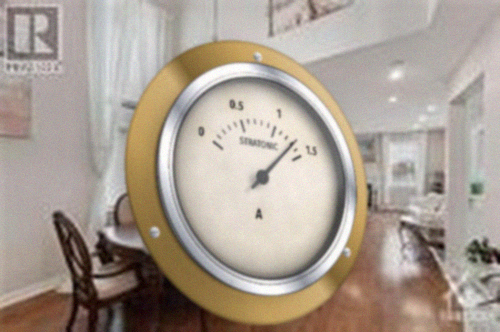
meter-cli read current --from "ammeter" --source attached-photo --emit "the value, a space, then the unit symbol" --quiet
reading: 1.3 A
